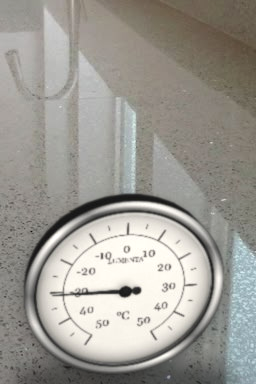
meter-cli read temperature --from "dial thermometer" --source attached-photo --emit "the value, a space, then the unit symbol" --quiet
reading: -30 °C
